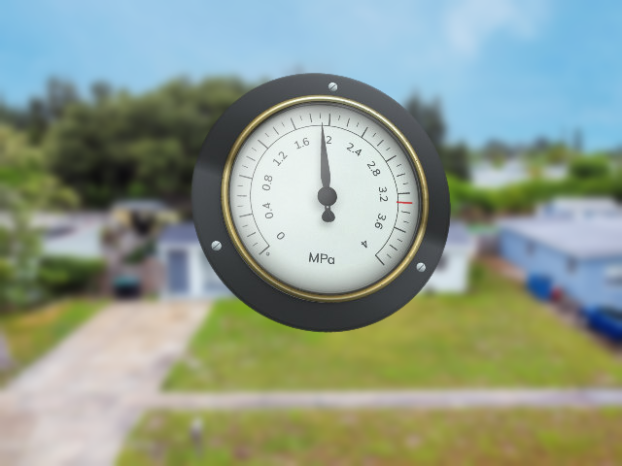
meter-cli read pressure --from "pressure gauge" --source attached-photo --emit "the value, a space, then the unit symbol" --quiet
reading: 1.9 MPa
